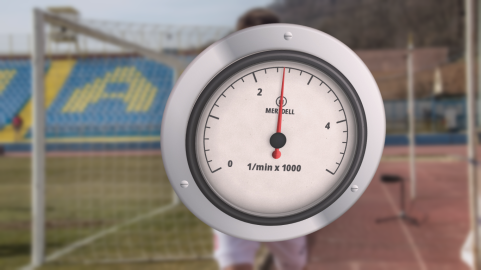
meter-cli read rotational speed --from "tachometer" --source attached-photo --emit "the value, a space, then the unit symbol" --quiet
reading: 2500 rpm
